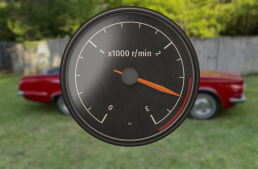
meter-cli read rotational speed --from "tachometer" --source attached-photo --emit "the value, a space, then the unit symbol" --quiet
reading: 2600 rpm
